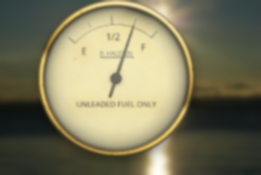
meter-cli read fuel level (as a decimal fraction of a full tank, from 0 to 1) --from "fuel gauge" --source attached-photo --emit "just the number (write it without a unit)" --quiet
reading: 0.75
